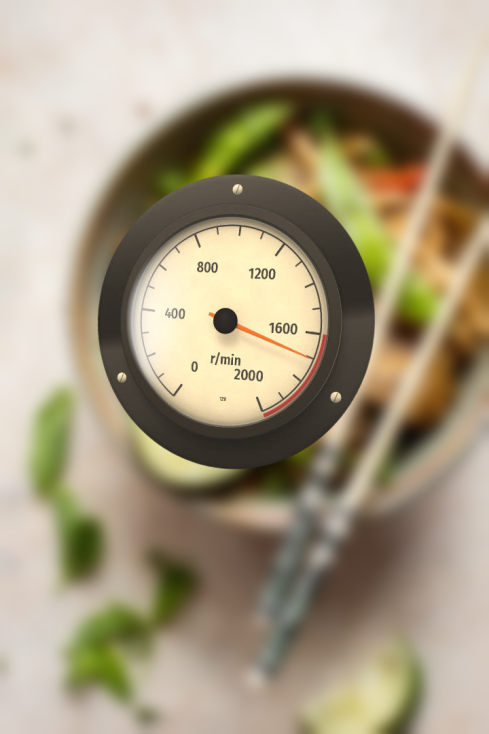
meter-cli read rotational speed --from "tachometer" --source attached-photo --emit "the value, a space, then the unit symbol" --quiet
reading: 1700 rpm
